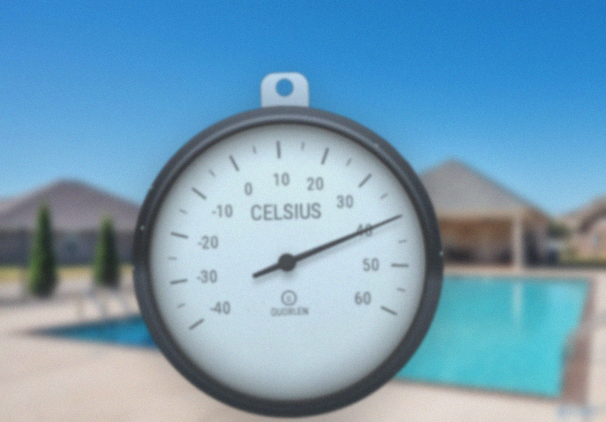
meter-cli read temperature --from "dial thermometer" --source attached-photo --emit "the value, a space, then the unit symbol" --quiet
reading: 40 °C
